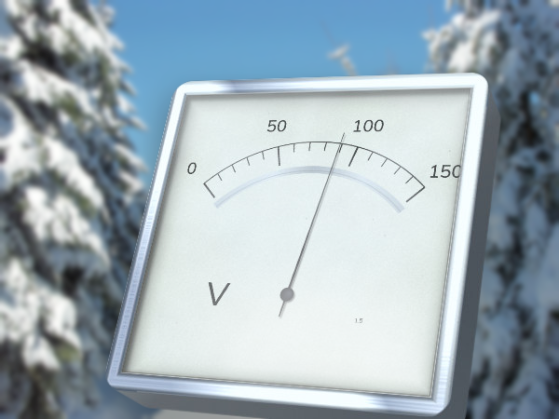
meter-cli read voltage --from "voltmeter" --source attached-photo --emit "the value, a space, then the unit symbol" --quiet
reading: 90 V
